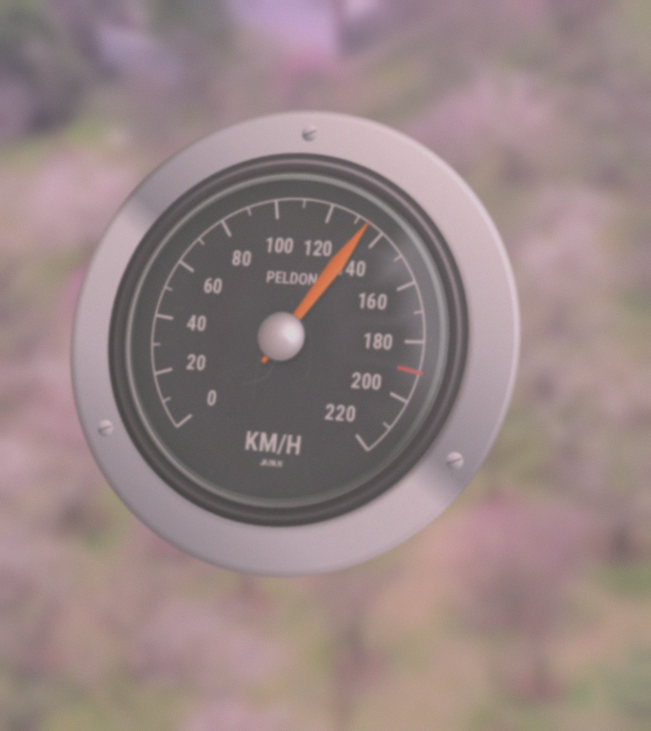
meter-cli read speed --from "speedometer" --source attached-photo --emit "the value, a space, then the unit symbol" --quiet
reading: 135 km/h
